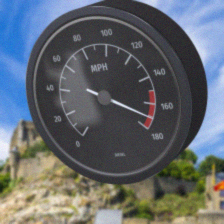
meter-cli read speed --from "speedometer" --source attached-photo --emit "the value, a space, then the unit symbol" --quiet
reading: 170 mph
